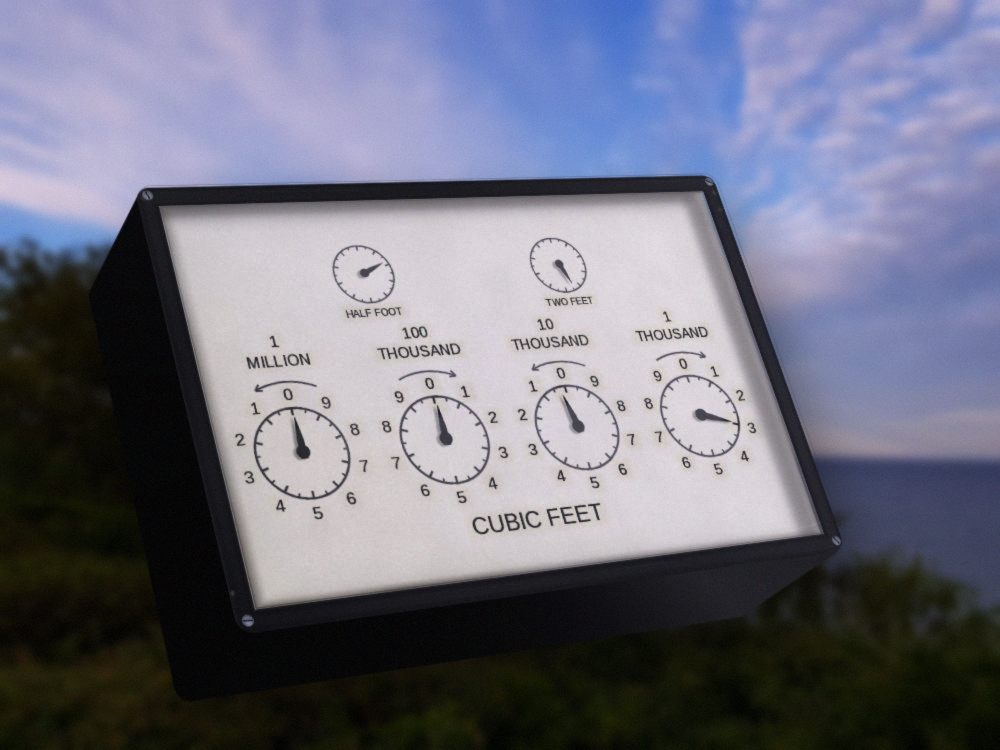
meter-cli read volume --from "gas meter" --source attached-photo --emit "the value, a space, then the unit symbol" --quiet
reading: 300 ft³
